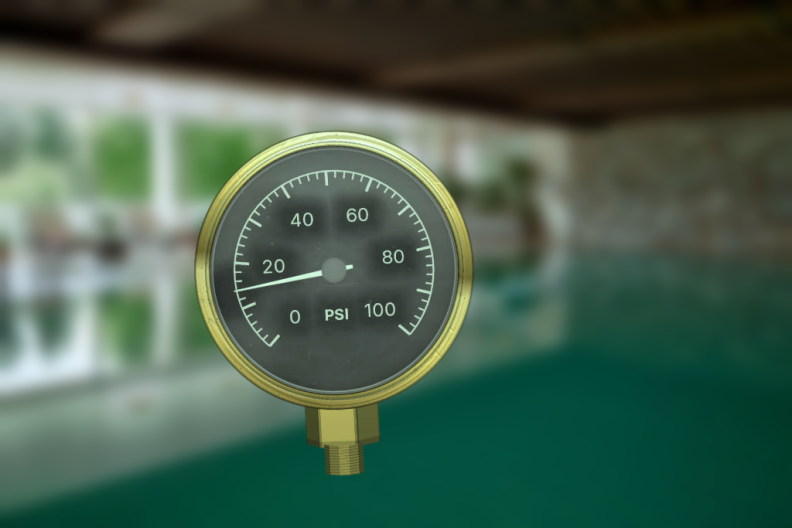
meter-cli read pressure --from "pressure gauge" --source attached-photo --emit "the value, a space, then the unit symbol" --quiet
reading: 14 psi
